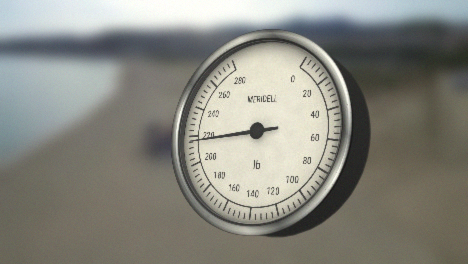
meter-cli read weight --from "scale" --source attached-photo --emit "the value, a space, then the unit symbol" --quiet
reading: 216 lb
